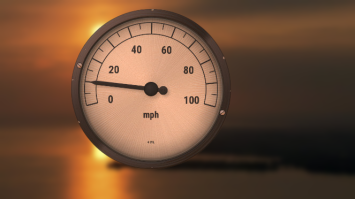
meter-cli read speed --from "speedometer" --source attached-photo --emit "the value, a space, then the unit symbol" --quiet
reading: 10 mph
